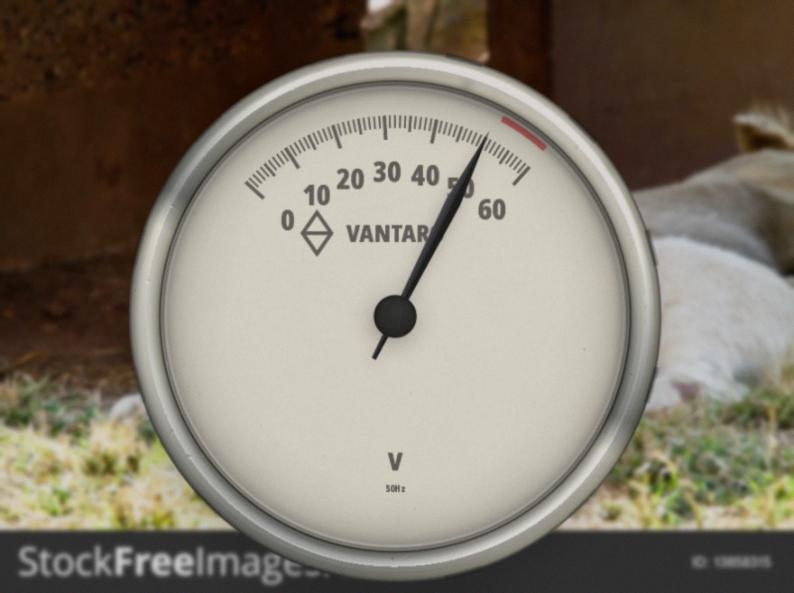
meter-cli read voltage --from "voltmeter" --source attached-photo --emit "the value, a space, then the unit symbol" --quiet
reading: 50 V
